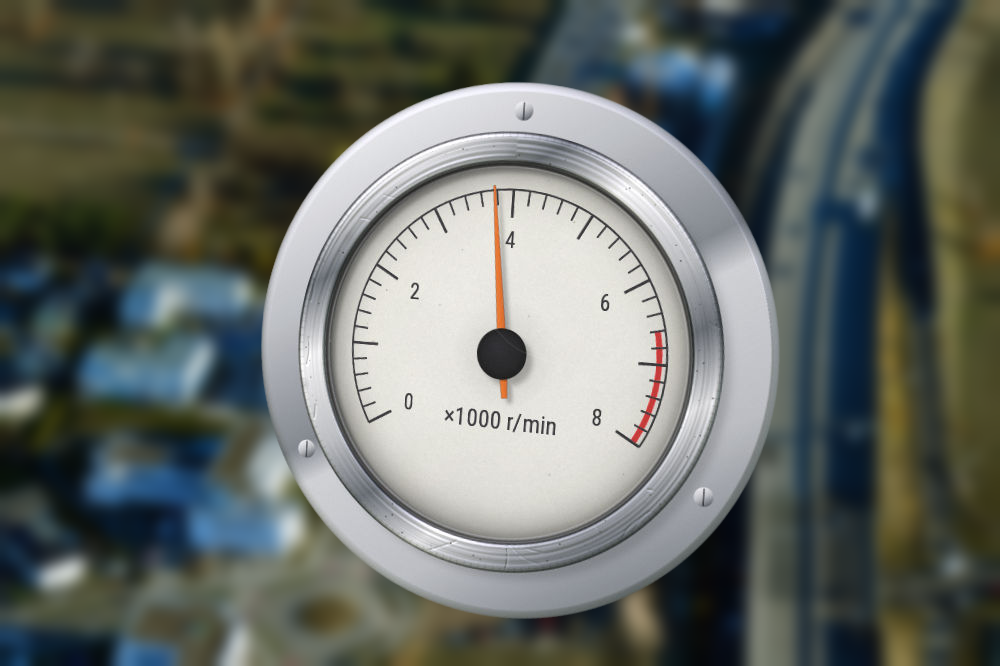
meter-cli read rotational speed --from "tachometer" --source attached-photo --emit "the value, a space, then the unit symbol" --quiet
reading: 3800 rpm
